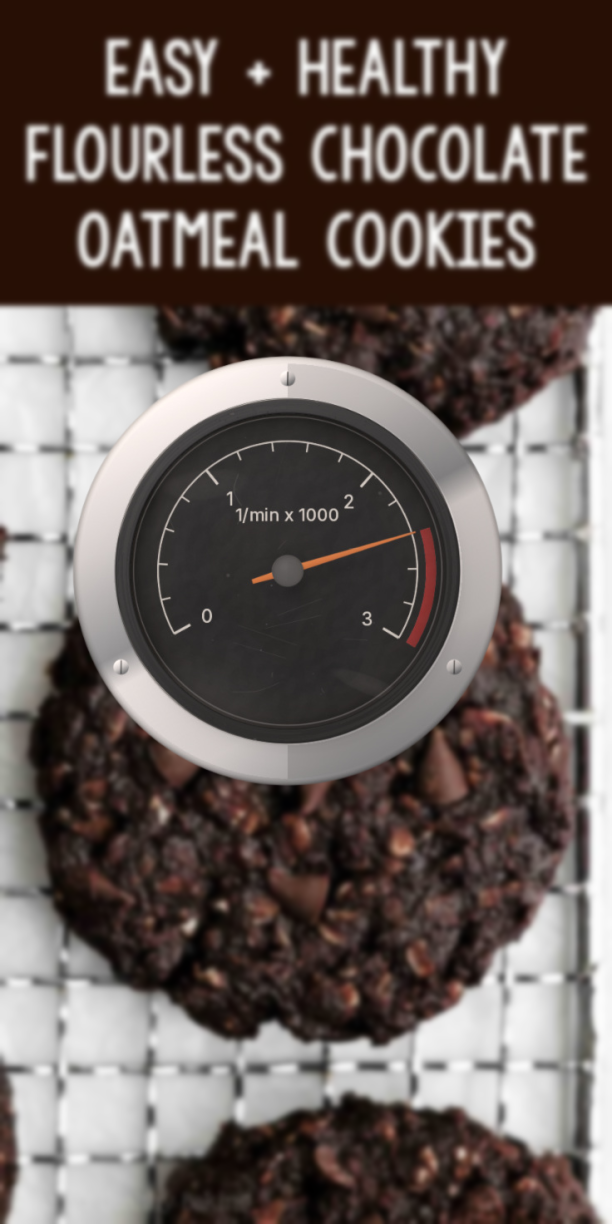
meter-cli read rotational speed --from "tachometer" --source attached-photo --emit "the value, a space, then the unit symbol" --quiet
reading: 2400 rpm
